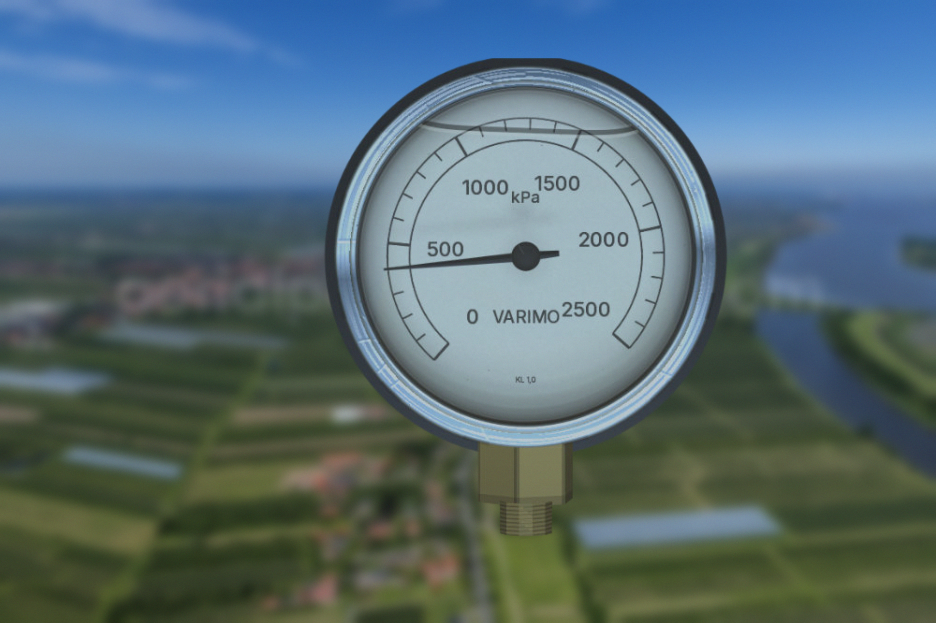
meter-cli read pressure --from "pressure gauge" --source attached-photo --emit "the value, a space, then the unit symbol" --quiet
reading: 400 kPa
